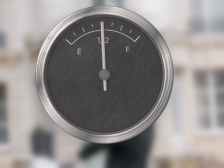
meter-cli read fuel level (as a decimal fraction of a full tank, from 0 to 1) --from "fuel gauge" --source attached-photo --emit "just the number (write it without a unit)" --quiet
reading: 0.5
